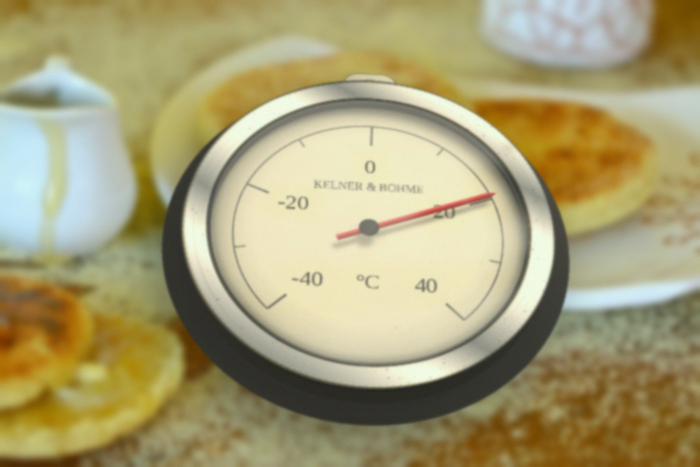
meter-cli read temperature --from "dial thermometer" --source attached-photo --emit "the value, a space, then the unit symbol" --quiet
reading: 20 °C
